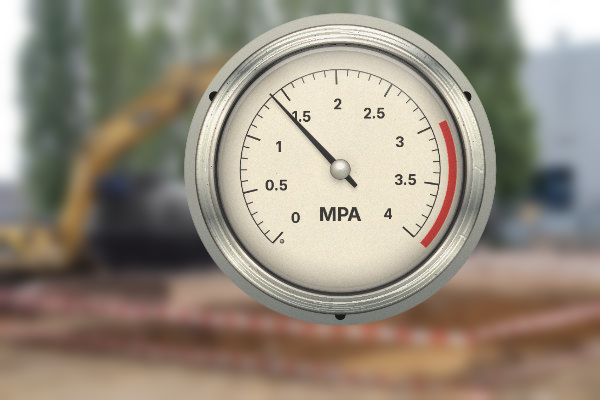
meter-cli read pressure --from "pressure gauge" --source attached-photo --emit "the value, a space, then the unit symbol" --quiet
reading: 1.4 MPa
